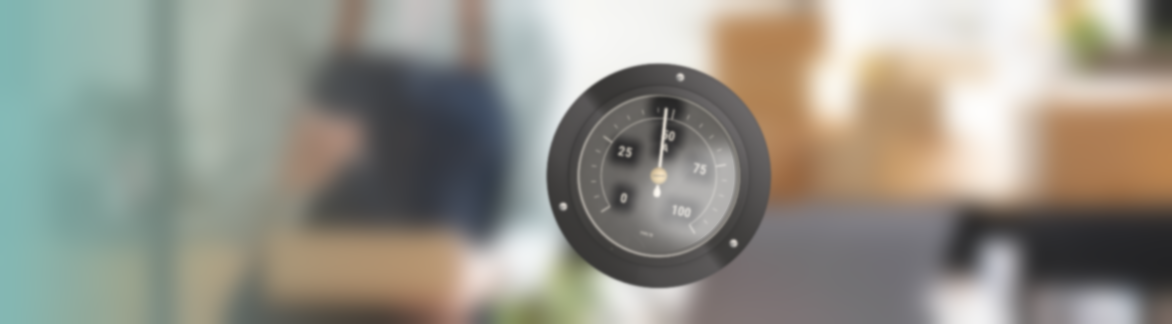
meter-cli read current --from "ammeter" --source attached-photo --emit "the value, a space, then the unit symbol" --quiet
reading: 47.5 A
